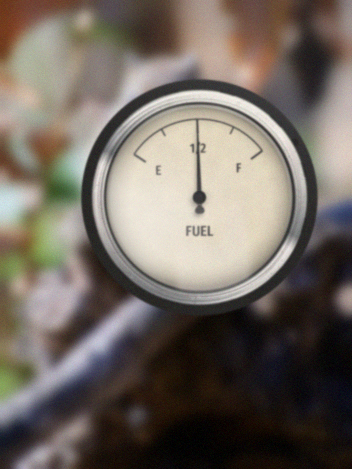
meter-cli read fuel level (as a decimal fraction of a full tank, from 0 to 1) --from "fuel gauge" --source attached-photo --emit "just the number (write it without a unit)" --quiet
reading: 0.5
